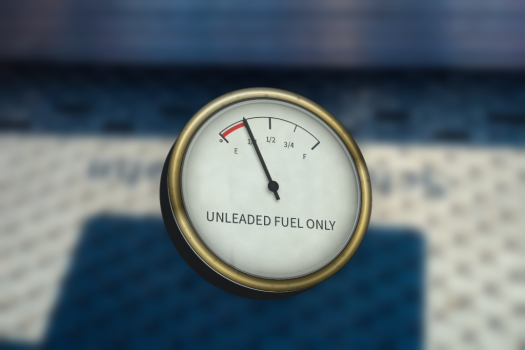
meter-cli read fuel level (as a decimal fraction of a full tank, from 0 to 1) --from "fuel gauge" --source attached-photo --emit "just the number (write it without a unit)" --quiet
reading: 0.25
